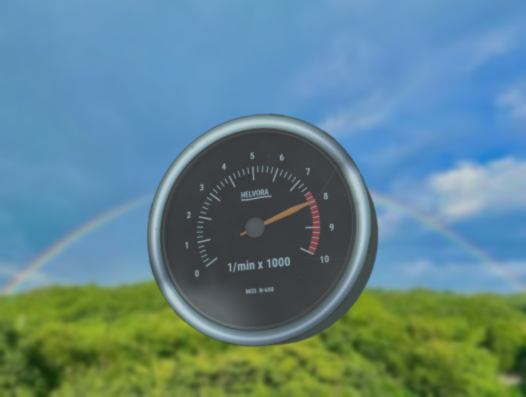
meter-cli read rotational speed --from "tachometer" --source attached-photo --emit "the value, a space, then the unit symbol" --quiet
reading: 8000 rpm
